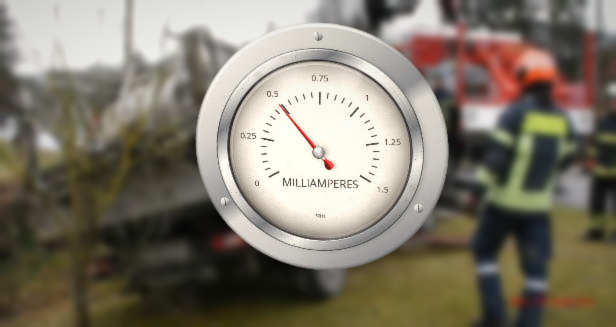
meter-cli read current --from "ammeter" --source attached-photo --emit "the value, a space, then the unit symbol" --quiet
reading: 0.5 mA
